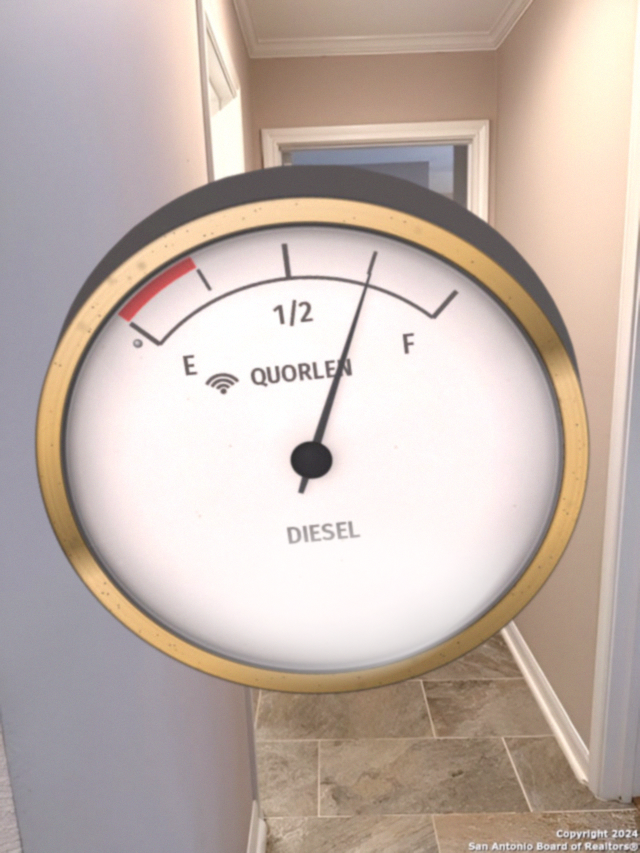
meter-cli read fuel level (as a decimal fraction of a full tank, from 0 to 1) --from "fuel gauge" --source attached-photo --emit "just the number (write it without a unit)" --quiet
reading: 0.75
